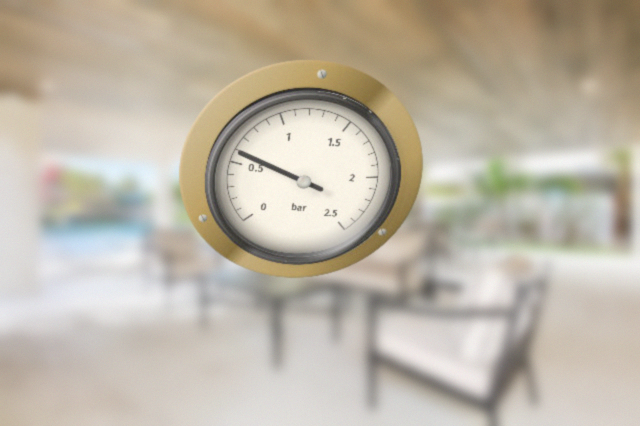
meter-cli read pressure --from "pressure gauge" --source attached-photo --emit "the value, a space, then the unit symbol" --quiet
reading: 0.6 bar
